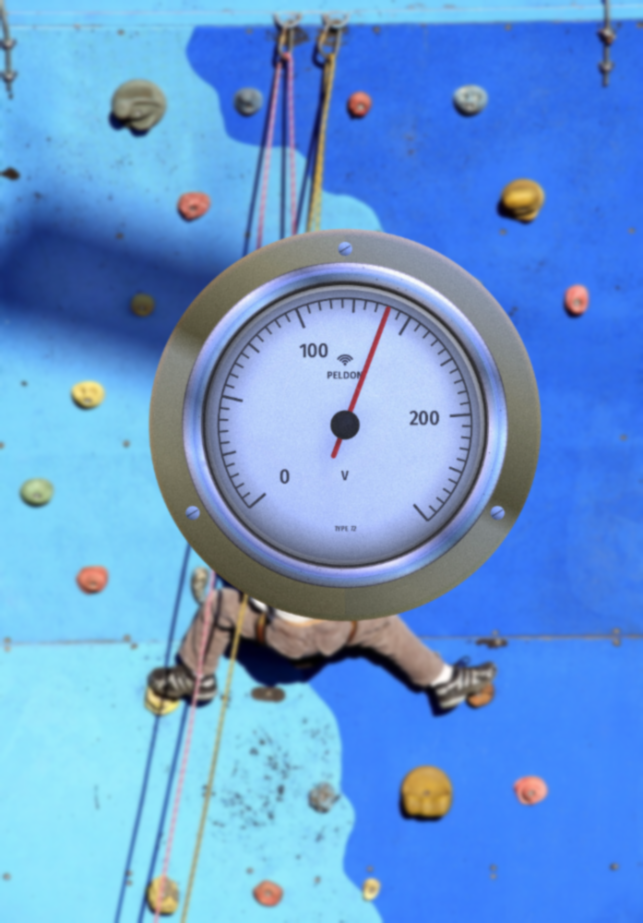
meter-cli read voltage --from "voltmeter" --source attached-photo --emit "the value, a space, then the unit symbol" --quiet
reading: 140 V
